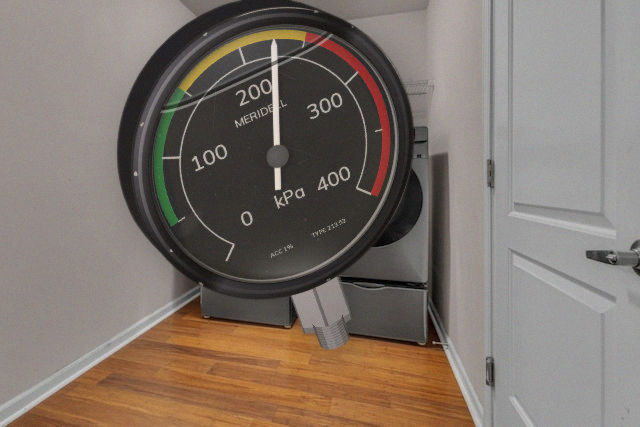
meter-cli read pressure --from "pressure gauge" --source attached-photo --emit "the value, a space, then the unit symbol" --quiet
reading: 225 kPa
